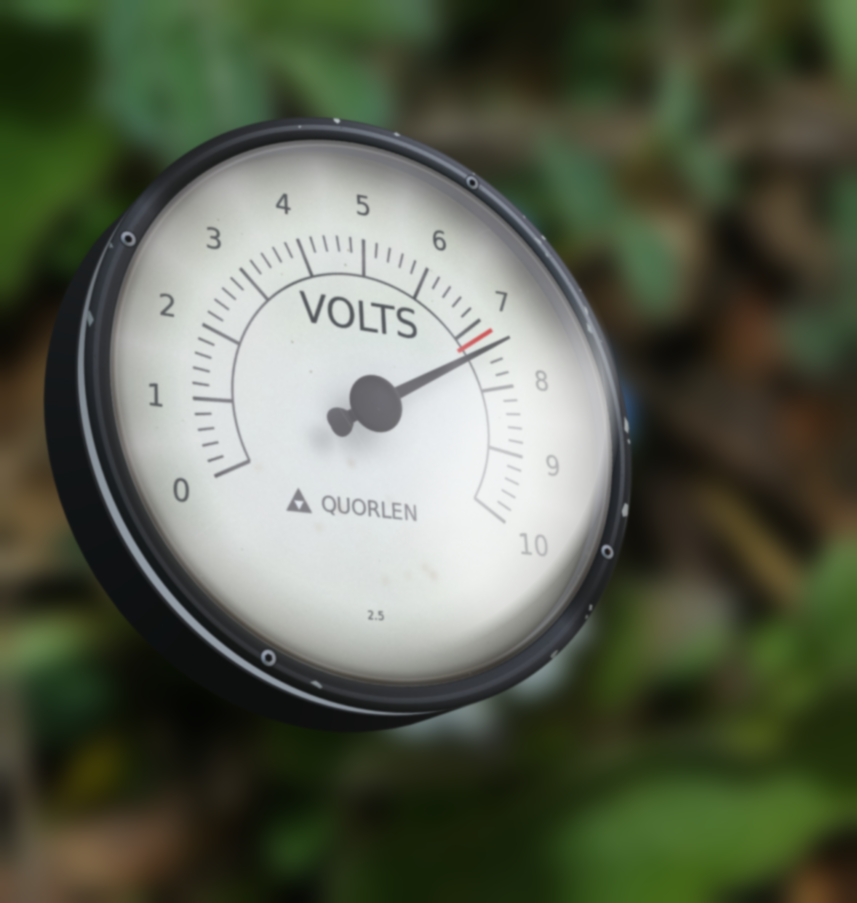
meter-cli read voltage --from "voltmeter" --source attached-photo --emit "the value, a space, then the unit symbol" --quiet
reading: 7.4 V
